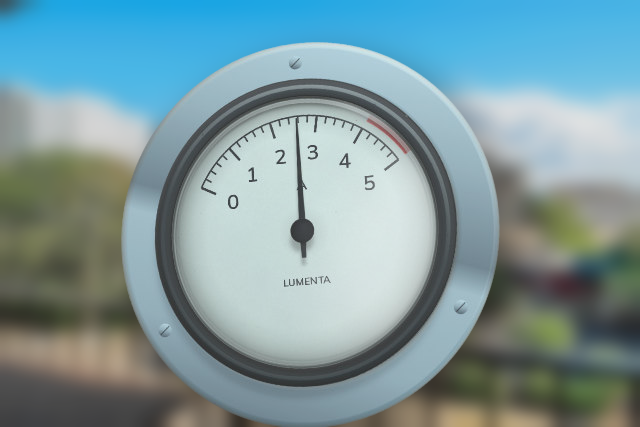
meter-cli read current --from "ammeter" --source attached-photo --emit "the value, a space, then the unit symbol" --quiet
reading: 2.6 A
